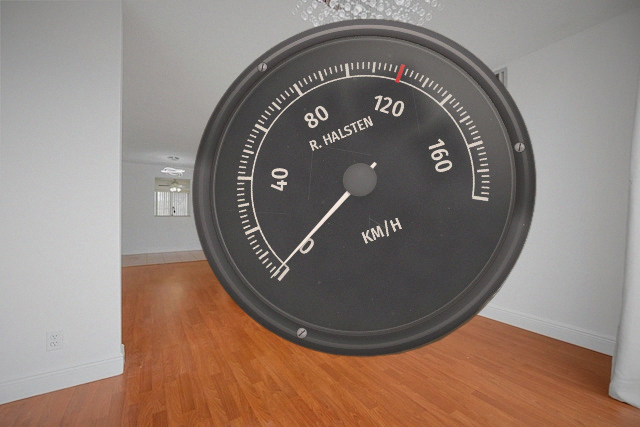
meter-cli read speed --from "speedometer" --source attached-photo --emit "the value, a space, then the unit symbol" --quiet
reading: 2 km/h
